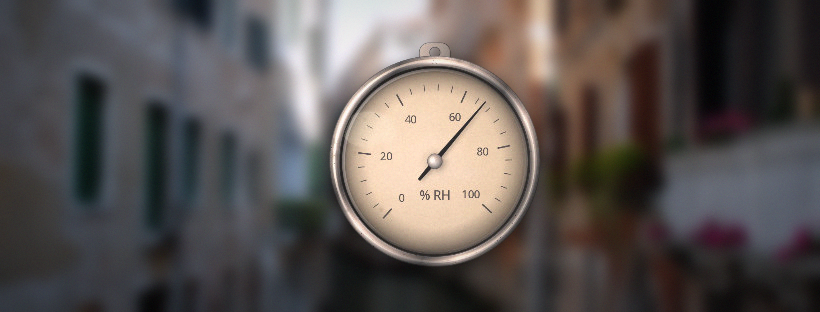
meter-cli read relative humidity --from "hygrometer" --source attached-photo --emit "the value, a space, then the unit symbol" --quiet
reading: 66 %
